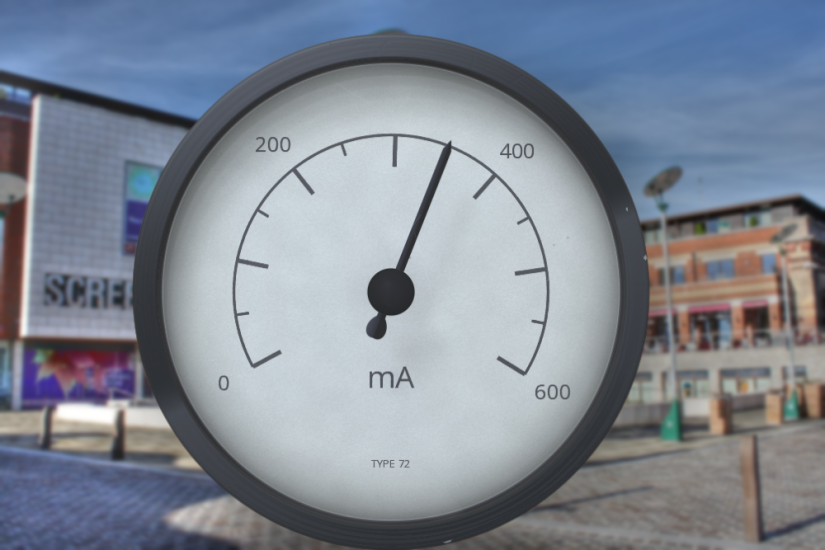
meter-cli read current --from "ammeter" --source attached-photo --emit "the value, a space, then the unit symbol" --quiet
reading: 350 mA
